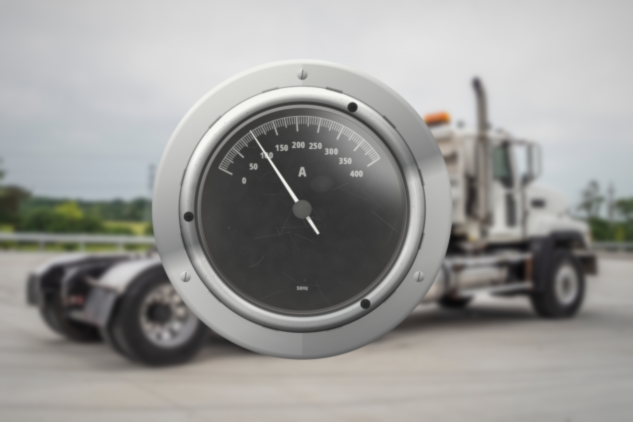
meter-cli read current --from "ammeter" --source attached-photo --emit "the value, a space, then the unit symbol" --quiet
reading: 100 A
